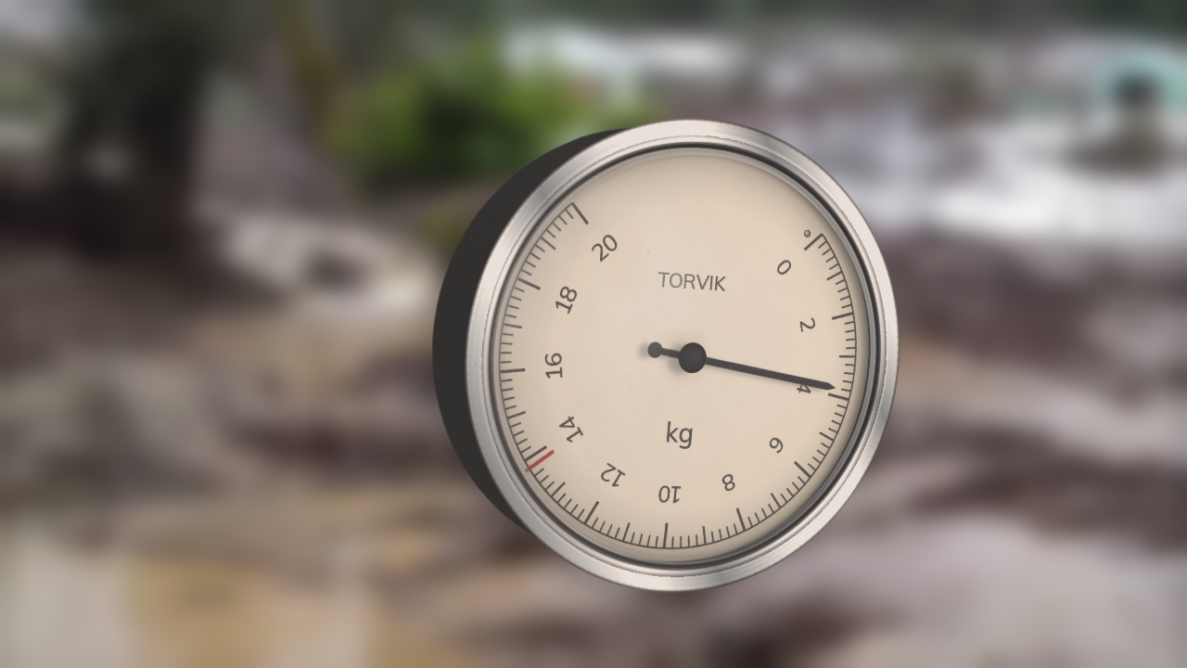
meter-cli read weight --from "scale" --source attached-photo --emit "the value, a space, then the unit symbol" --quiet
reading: 3.8 kg
